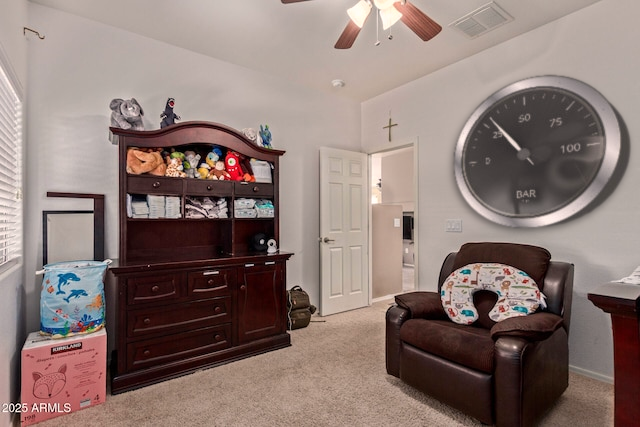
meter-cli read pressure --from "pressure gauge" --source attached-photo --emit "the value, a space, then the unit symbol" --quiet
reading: 30 bar
